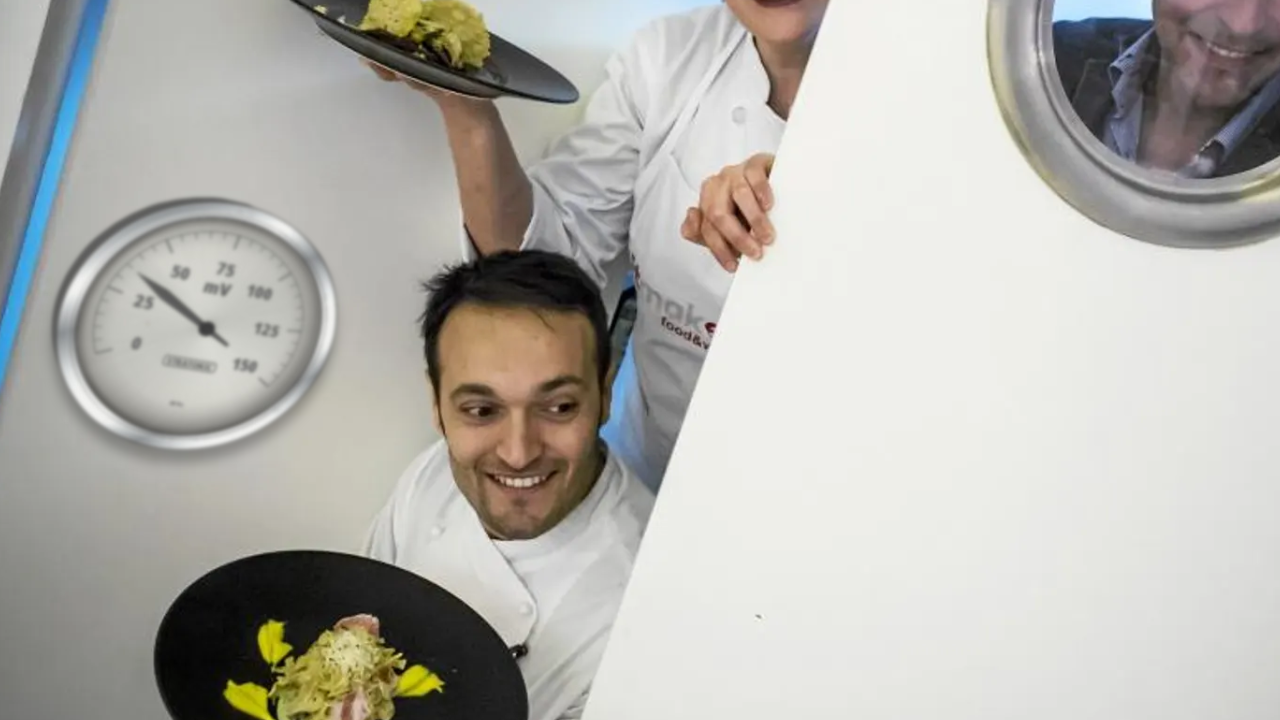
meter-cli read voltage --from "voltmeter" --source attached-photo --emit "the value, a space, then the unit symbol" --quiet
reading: 35 mV
